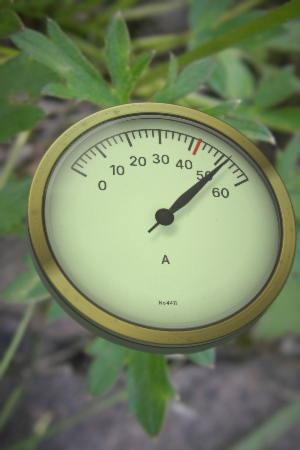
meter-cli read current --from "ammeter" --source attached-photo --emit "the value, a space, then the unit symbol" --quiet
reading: 52 A
